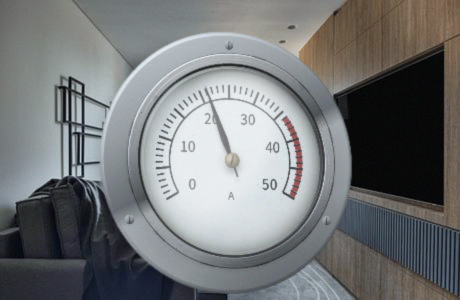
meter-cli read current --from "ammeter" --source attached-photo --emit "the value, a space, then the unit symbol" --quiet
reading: 21 A
